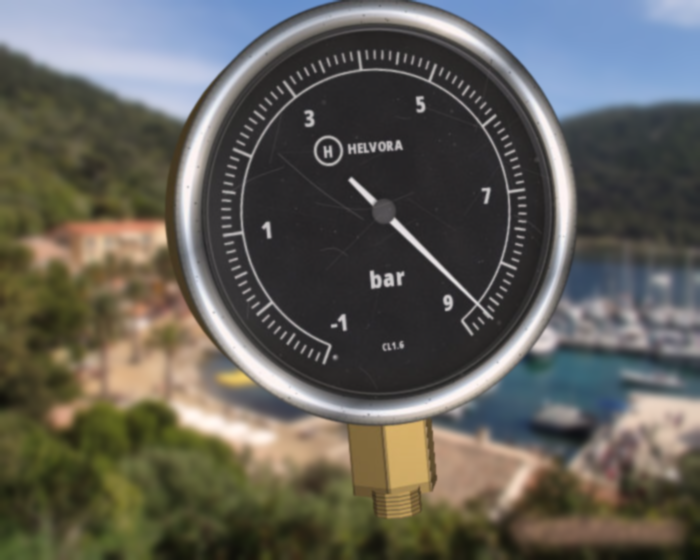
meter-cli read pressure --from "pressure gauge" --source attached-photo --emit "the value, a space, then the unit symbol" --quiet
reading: 8.7 bar
